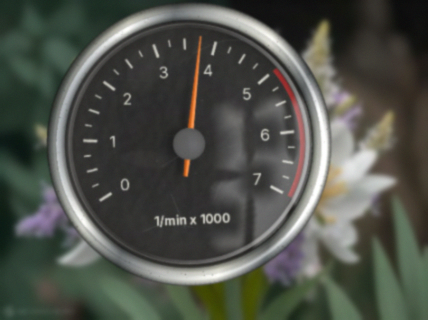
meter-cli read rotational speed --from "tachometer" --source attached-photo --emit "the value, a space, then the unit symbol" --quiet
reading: 3750 rpm
